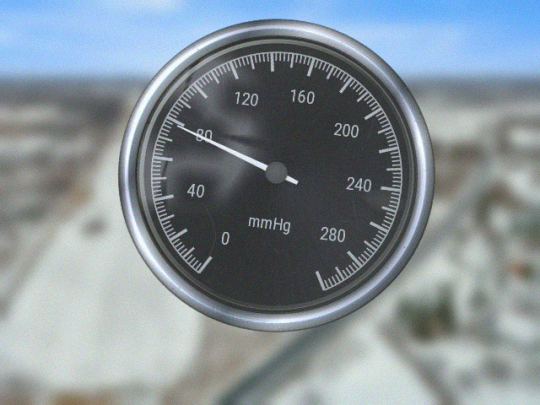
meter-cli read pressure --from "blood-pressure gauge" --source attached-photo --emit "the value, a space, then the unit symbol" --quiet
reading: 78 mmHg
